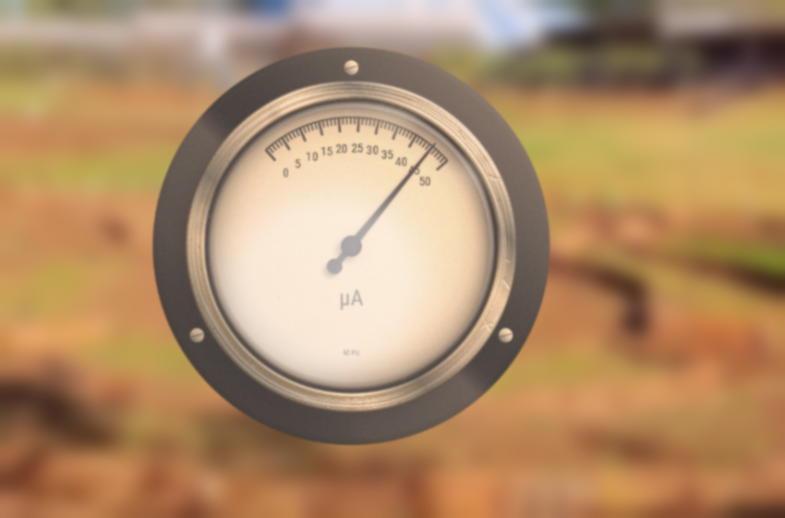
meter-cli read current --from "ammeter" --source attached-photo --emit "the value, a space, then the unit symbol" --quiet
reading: 45 µA
